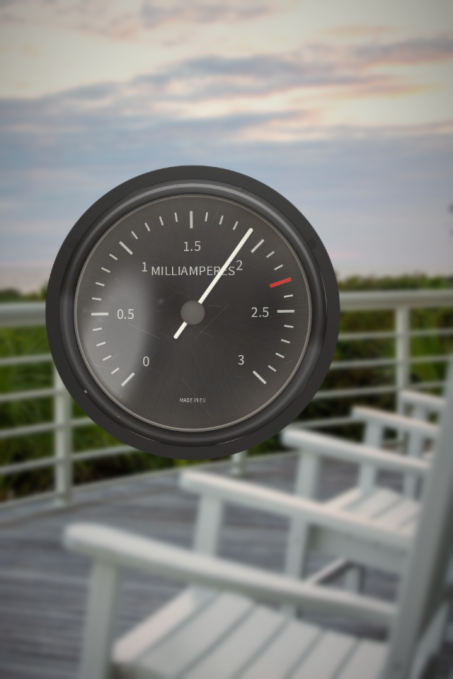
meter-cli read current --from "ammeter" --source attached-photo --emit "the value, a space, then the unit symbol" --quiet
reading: 1.9 mA
